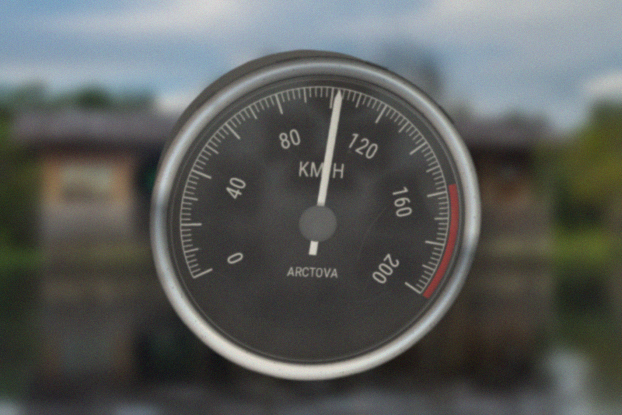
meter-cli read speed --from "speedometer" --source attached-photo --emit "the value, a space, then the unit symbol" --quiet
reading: 102 km/h
